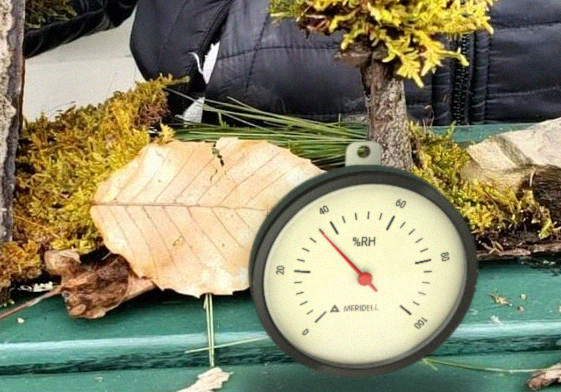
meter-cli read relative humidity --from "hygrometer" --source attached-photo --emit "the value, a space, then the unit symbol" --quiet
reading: 36 %
